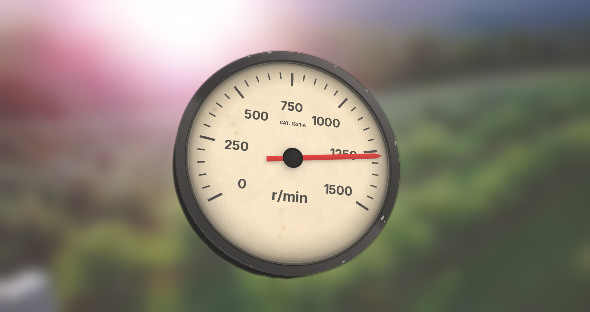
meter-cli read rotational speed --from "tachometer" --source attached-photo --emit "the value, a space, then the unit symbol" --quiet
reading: 1275 rpm
